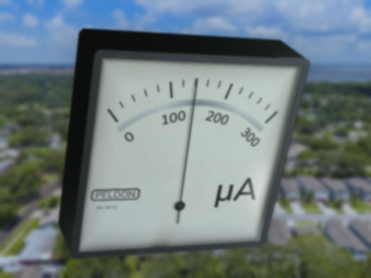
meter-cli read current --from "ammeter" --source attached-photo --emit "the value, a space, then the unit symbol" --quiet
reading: 140 µA
